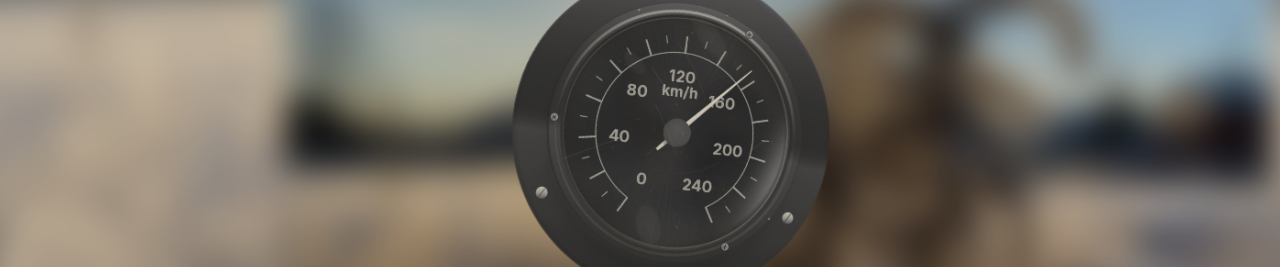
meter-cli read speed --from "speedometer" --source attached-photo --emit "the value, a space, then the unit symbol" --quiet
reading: 155 km/h
